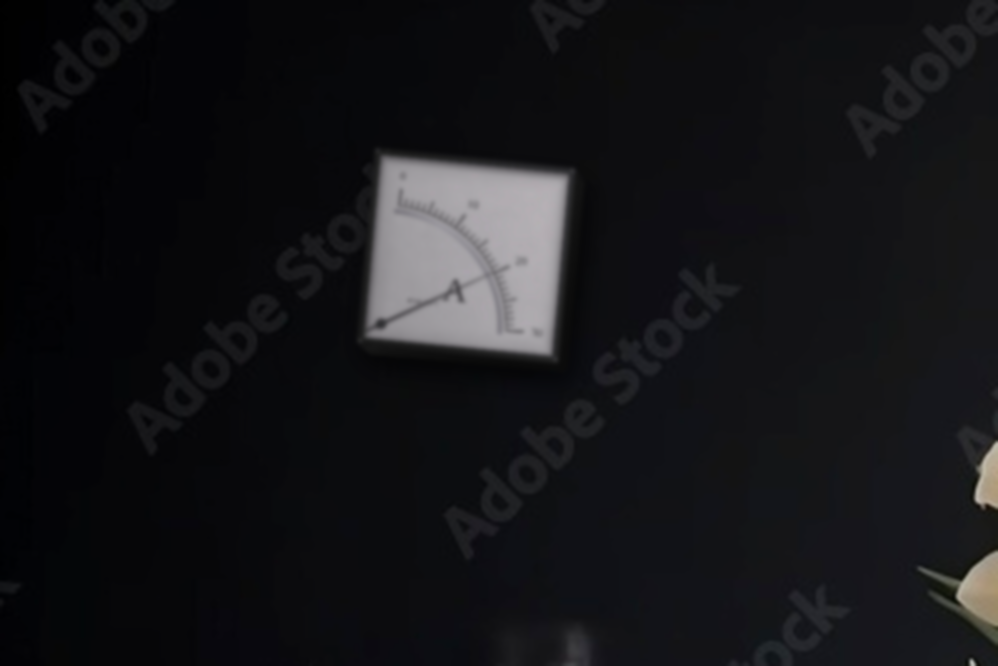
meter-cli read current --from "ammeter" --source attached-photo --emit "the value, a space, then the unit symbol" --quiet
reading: 20 A
